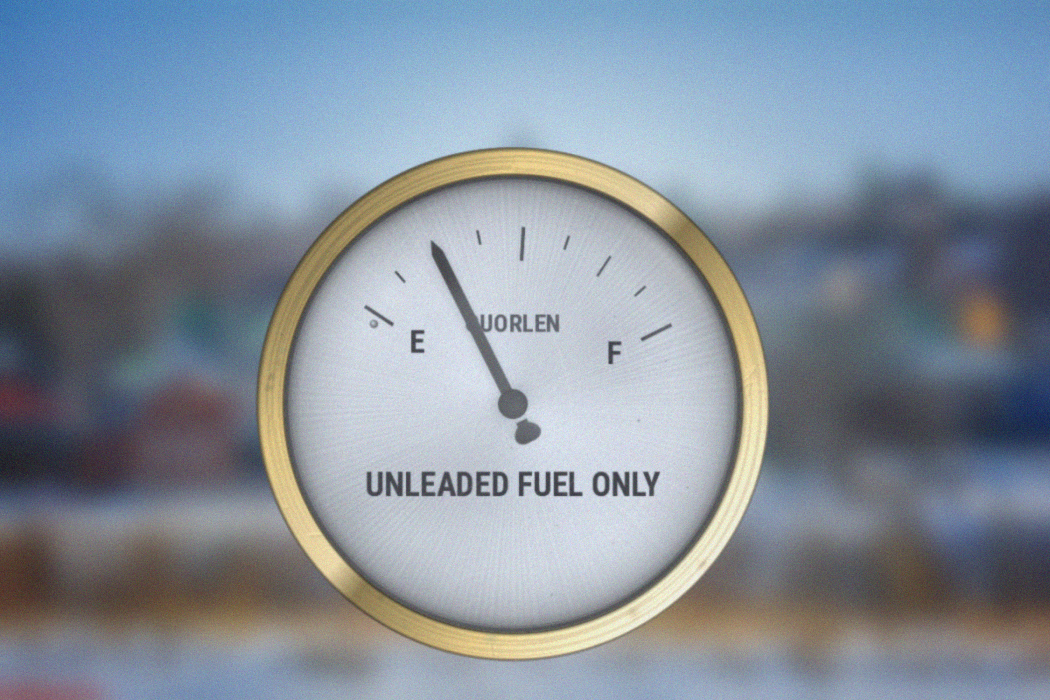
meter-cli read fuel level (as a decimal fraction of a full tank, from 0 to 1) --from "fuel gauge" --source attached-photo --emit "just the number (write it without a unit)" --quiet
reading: 0.25
